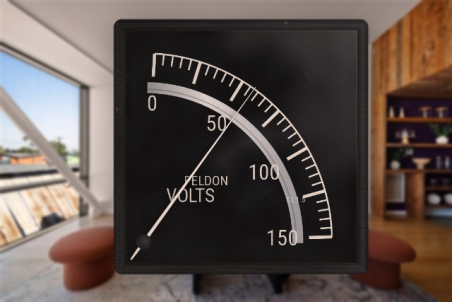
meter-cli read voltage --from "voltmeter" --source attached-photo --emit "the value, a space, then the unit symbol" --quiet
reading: 57.5 V
